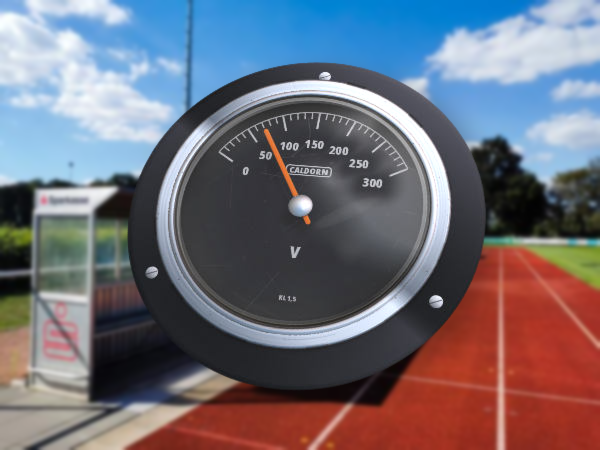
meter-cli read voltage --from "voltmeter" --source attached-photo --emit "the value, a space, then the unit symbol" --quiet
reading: 70 V
